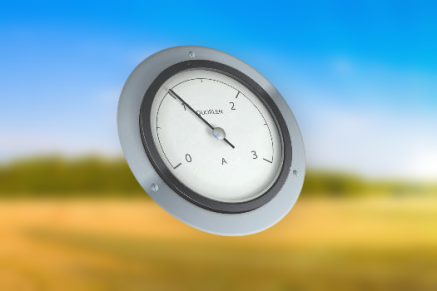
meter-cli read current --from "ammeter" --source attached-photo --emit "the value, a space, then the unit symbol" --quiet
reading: 1 A
